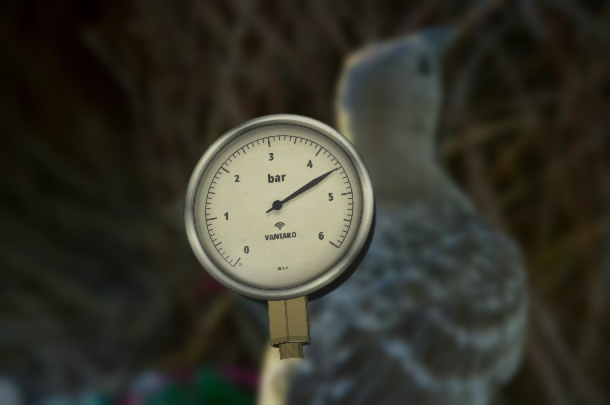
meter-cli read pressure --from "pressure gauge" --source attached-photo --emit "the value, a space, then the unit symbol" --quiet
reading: 4.5 bar
